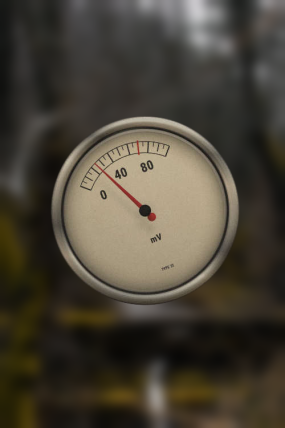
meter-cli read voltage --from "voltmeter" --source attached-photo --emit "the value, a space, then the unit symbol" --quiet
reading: 25 mV
